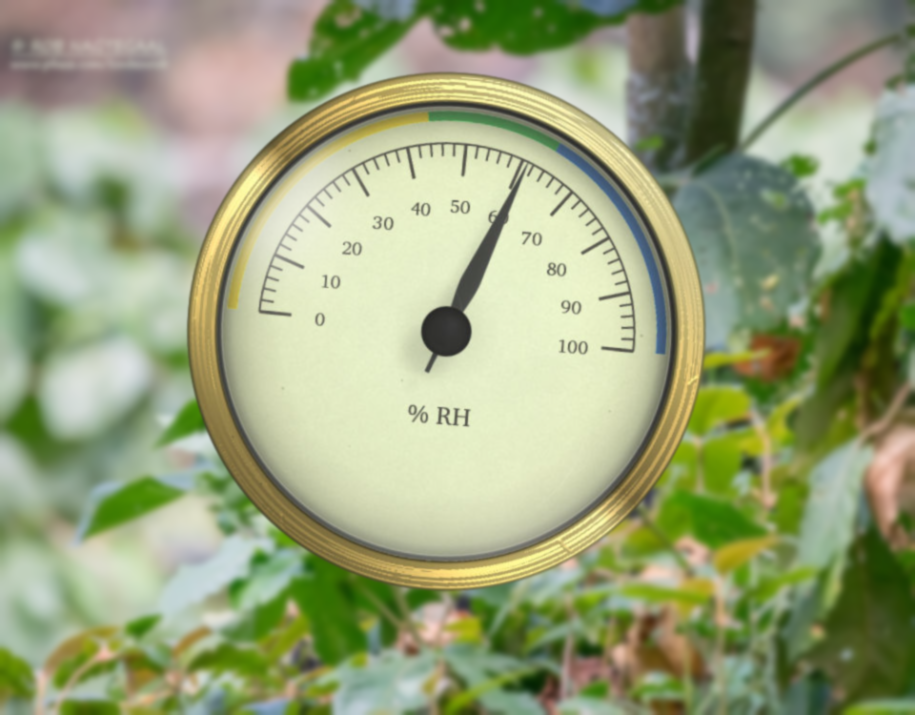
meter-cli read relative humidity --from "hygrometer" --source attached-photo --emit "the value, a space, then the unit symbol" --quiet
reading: 61 %
